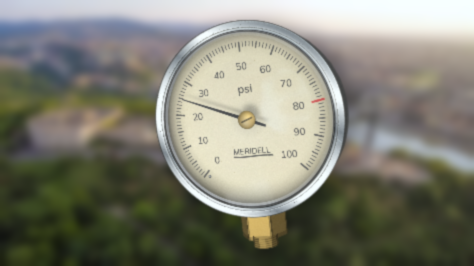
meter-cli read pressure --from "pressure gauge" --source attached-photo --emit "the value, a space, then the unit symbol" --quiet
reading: 25 psi
